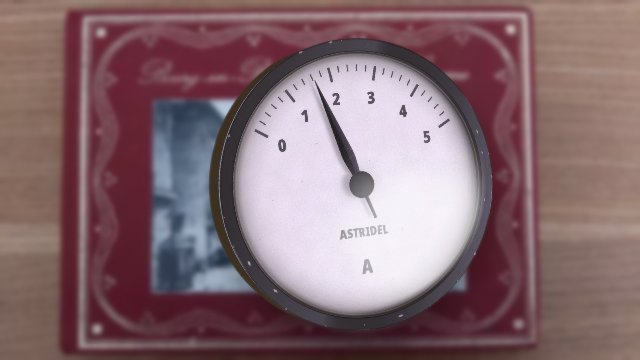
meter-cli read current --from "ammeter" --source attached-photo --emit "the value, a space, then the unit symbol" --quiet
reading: 1.6 A
